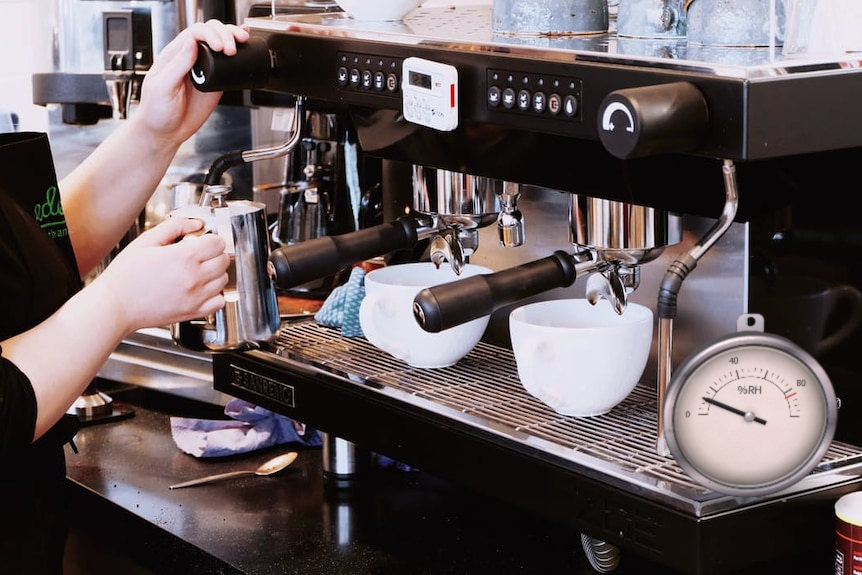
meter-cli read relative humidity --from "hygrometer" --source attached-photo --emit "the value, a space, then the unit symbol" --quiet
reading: 12 %
